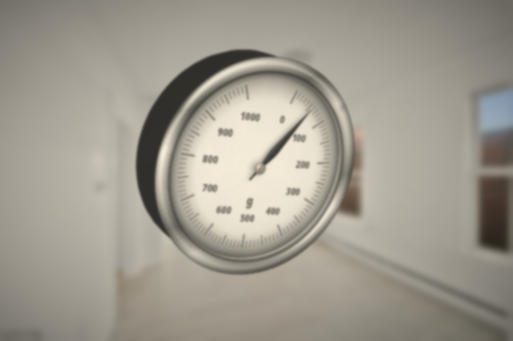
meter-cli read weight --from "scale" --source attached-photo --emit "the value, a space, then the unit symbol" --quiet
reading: 50 g
